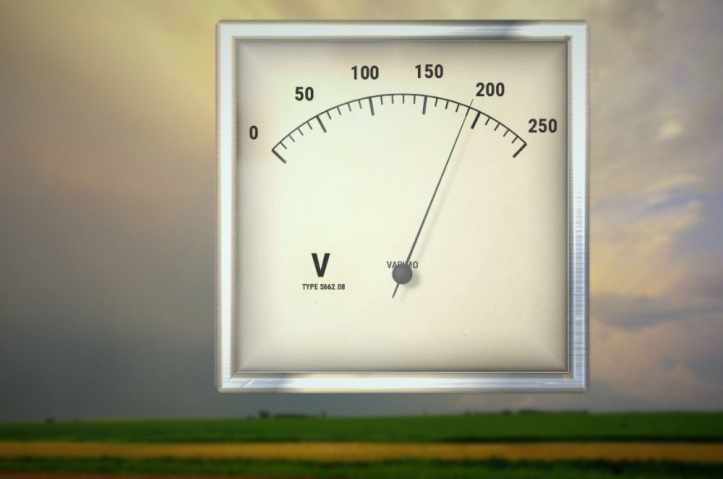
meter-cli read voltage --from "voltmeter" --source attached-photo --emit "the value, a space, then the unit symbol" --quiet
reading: 190 V
